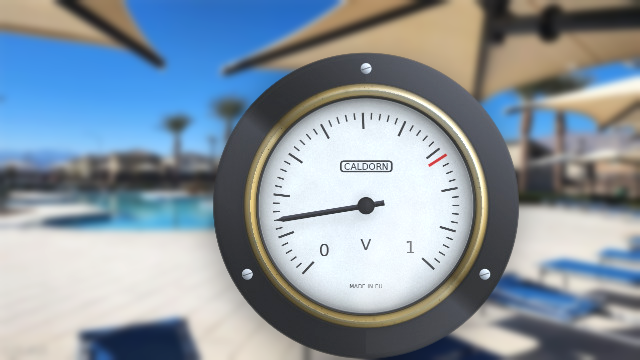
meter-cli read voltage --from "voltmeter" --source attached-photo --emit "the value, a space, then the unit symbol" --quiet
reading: 0.14 V
